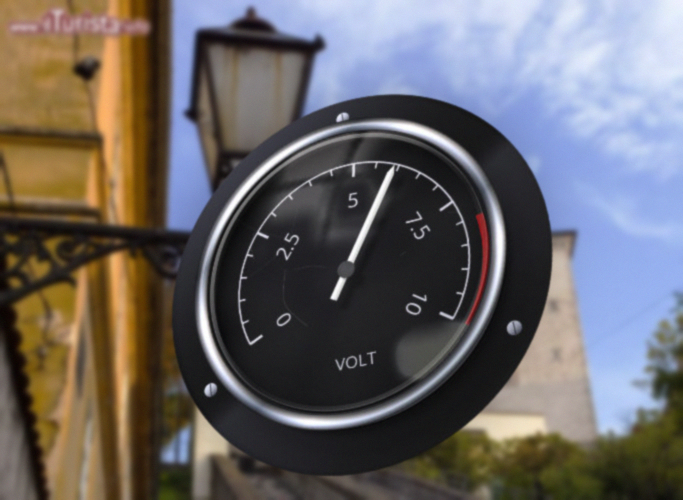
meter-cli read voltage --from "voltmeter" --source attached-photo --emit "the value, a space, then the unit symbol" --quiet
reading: 6 V
